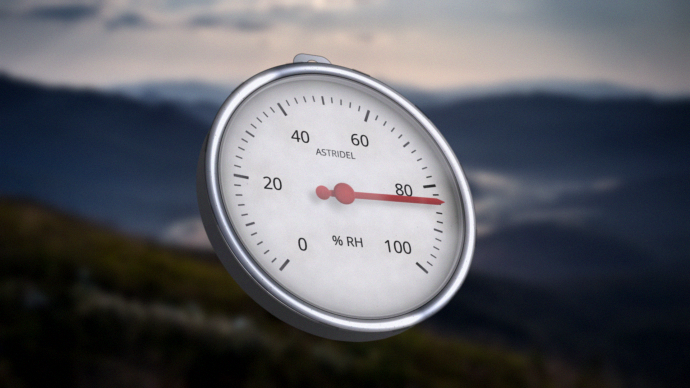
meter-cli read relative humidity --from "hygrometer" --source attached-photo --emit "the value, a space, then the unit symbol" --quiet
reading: 84 %
